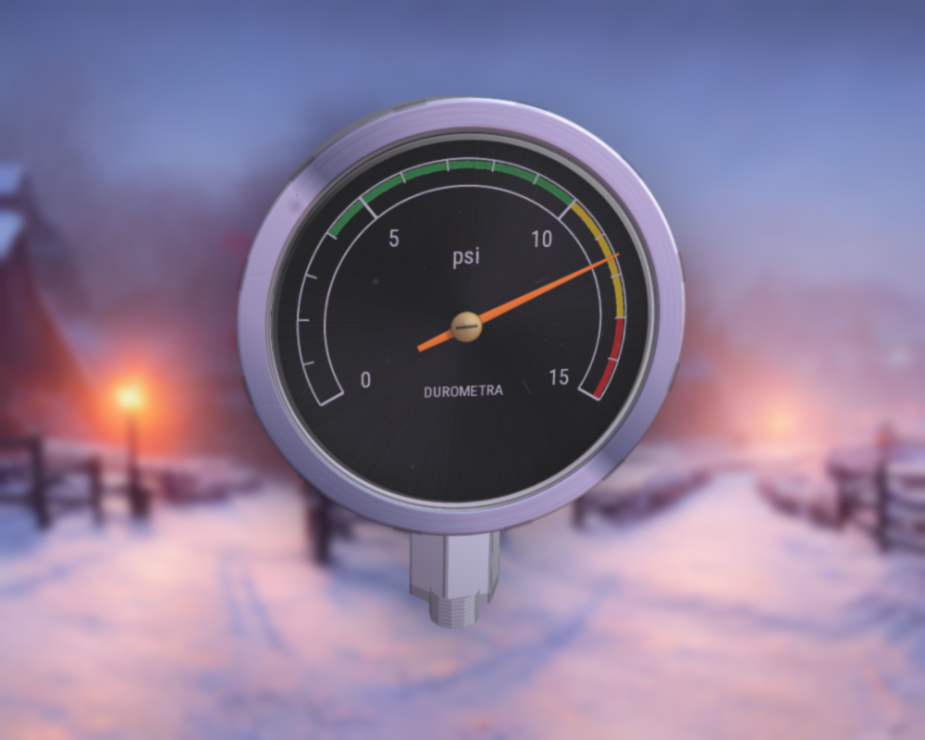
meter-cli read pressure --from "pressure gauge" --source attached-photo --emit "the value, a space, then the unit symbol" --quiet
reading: 11.5 psi
